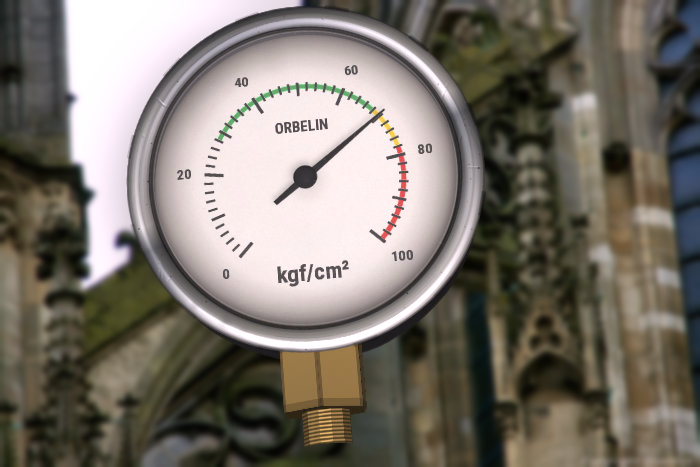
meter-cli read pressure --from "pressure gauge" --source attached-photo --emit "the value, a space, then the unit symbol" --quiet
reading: 70 kg/cm²
